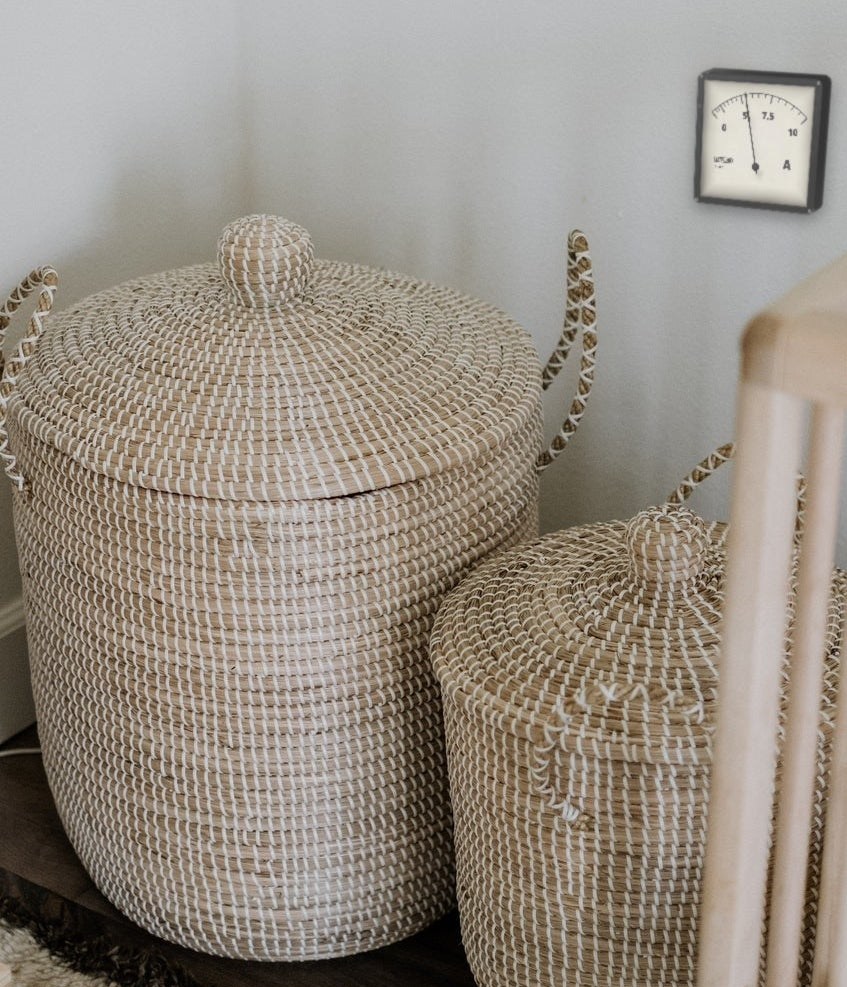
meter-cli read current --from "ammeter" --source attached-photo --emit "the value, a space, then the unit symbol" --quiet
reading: 5.5 A
